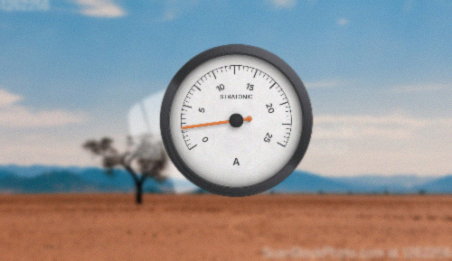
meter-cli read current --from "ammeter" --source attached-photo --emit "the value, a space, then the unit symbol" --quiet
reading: 2.5 A
